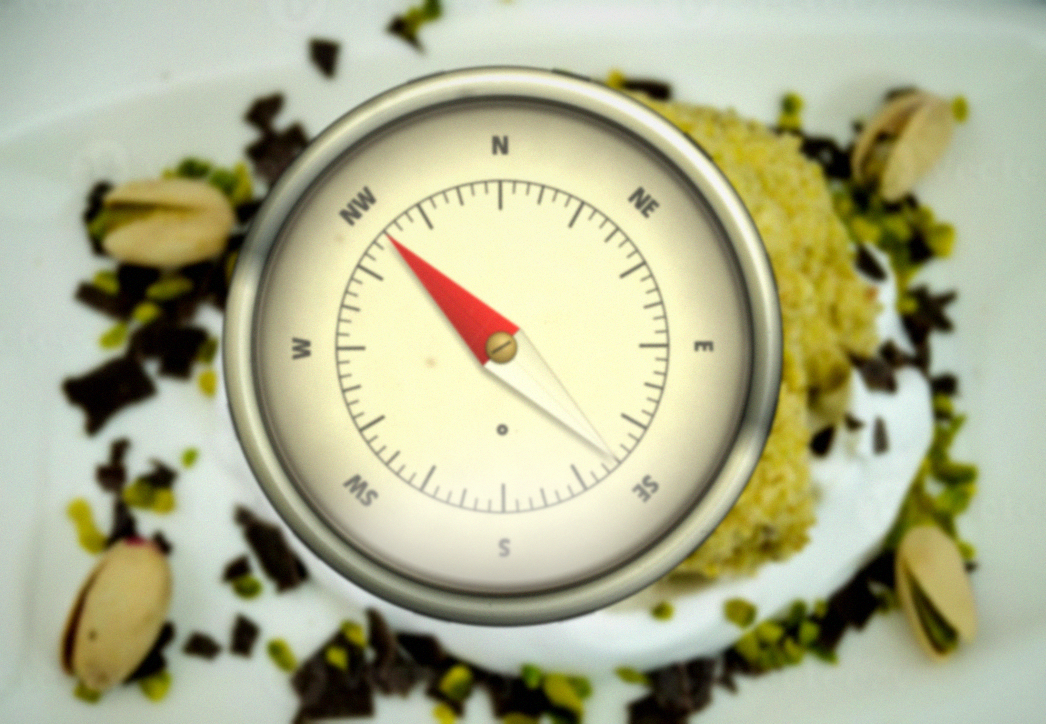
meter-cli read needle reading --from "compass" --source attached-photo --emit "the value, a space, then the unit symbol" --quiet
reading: 315 °
